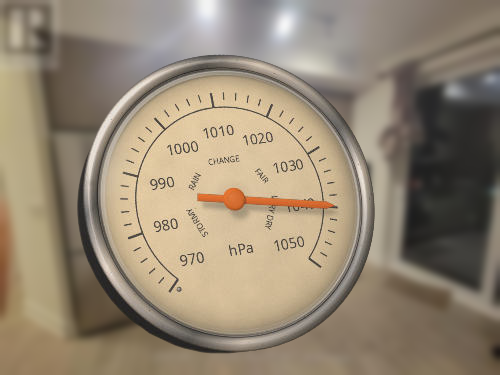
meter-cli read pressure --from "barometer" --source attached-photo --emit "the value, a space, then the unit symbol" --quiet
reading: 1040 hPa
